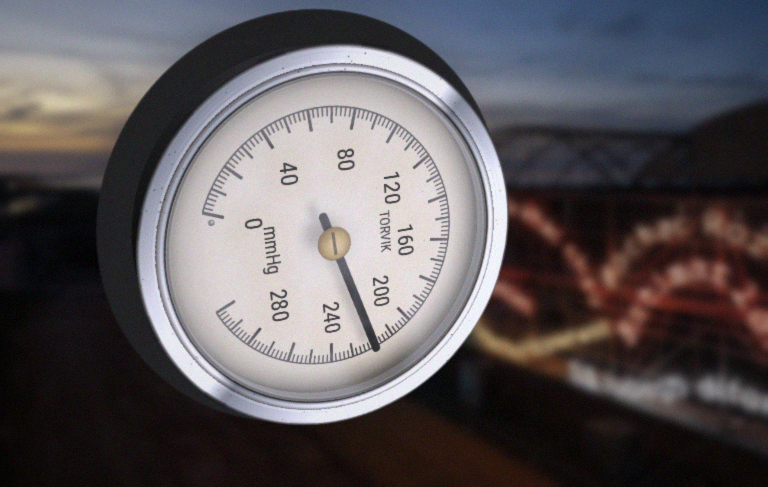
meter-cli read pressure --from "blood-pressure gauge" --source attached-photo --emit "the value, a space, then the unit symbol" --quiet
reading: 220 mmHg
